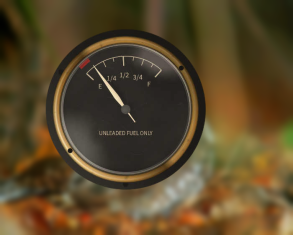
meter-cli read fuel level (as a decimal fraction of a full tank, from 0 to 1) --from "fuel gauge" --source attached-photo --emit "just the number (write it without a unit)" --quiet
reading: 0.125
